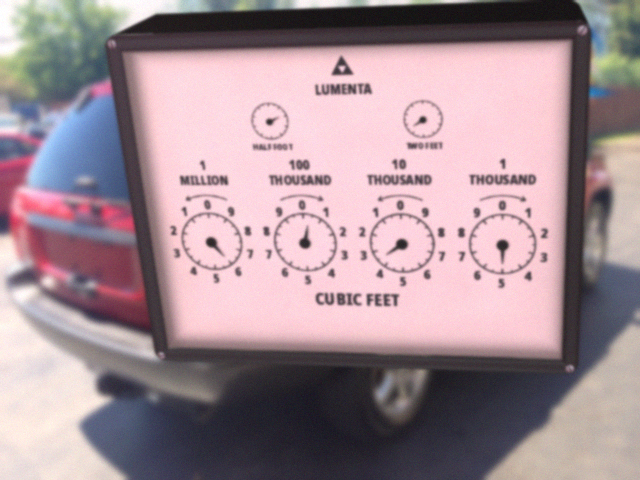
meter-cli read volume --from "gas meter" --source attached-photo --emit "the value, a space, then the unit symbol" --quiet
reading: 603500 ft³
